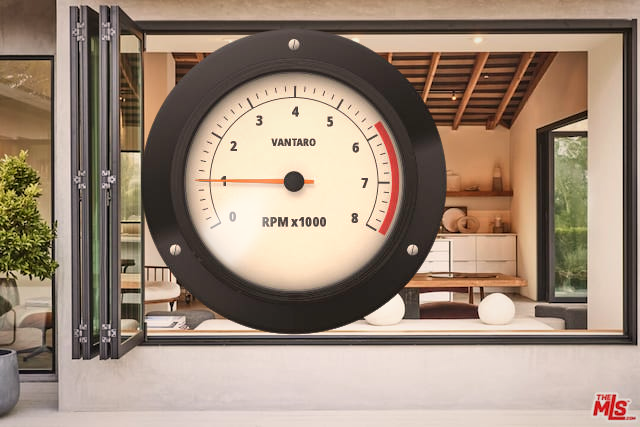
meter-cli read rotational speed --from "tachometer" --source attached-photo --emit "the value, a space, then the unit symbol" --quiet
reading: 1000 rpm
